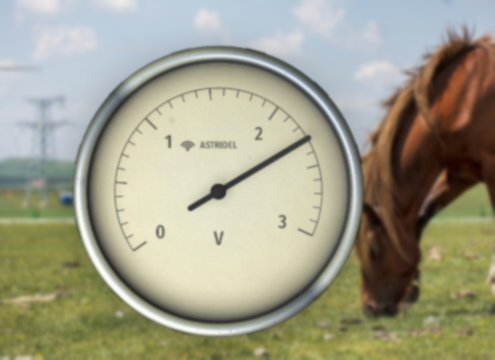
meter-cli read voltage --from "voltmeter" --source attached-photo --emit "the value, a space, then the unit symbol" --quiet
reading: 2.3 V
